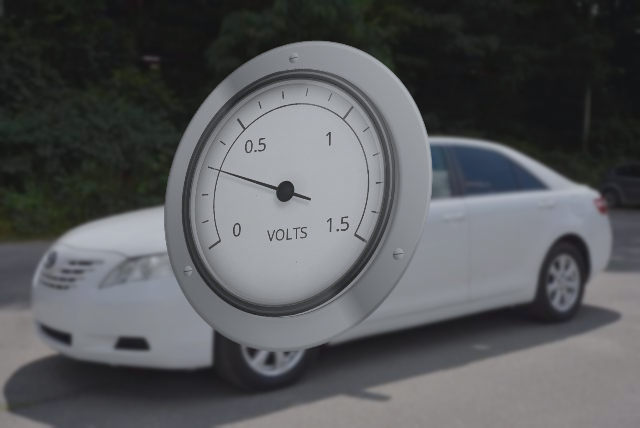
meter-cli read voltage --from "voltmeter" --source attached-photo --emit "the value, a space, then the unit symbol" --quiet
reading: 0.3 V
